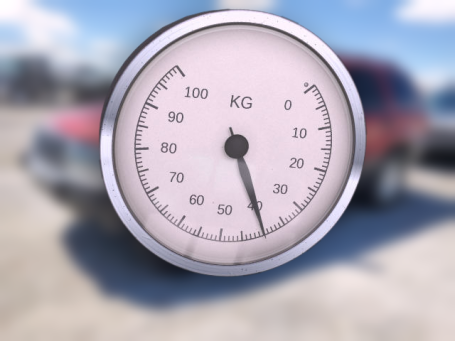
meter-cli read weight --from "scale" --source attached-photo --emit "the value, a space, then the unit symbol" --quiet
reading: 40 kg
